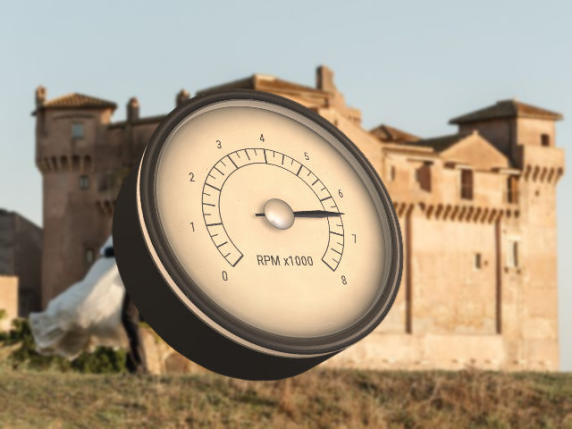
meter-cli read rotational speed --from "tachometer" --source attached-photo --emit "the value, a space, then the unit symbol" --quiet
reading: 6500 rpm
